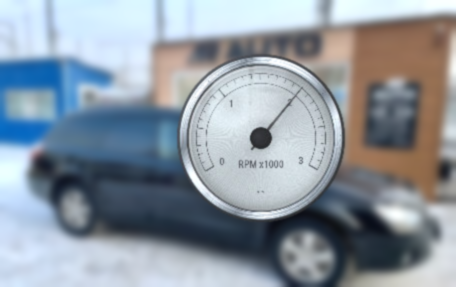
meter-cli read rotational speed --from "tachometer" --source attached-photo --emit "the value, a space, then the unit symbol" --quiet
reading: 2000 rpm
